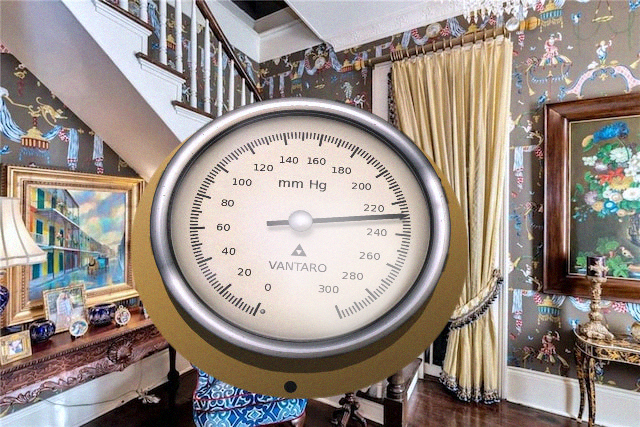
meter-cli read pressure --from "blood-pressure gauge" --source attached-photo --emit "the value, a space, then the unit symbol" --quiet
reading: 230 mmHg
